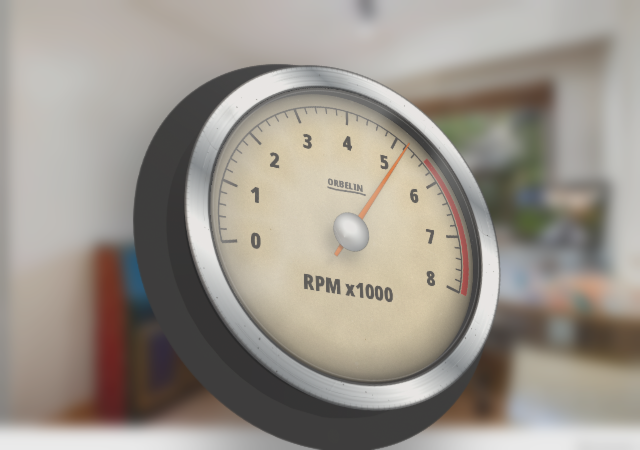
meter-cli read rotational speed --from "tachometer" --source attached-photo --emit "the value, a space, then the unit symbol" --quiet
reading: 5200 rpm
